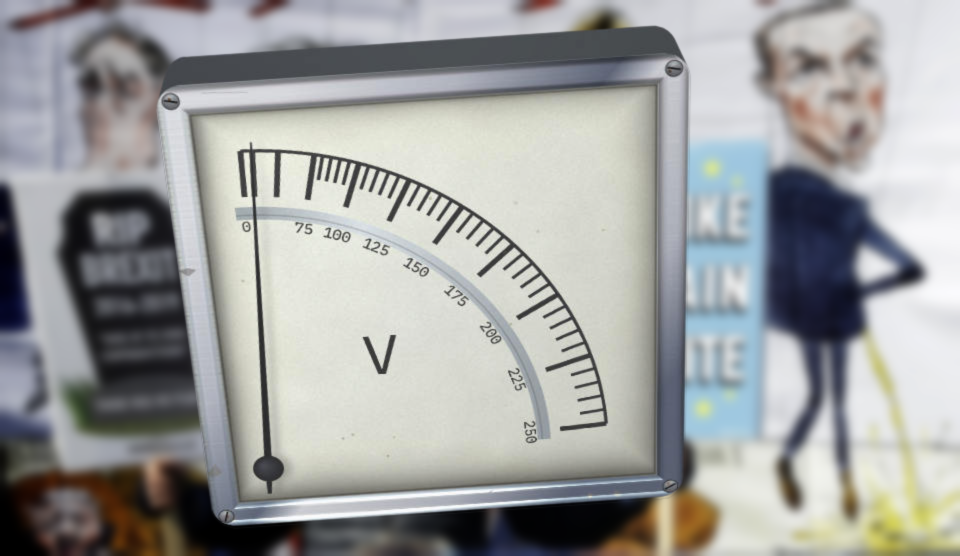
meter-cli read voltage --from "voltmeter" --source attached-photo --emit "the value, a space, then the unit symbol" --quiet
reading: 25 V
